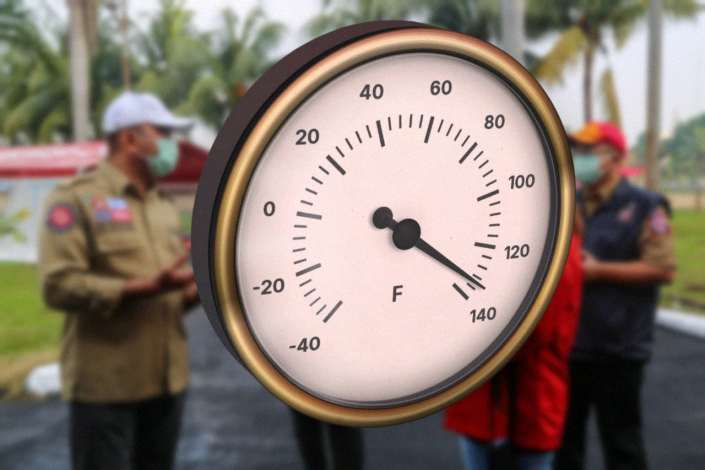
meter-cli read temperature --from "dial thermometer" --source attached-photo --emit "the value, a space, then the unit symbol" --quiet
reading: 134 °F
